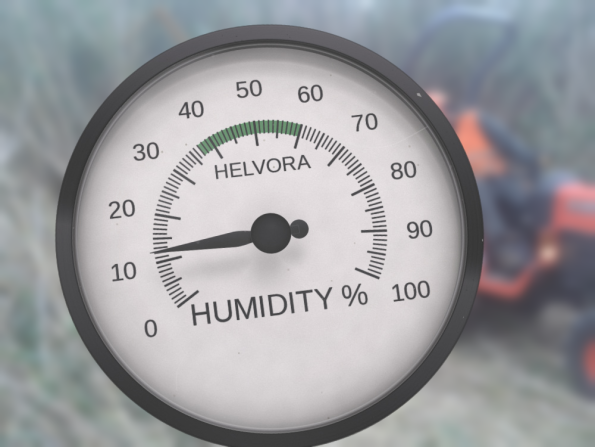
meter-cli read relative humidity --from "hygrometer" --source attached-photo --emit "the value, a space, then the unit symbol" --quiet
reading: 12 %
